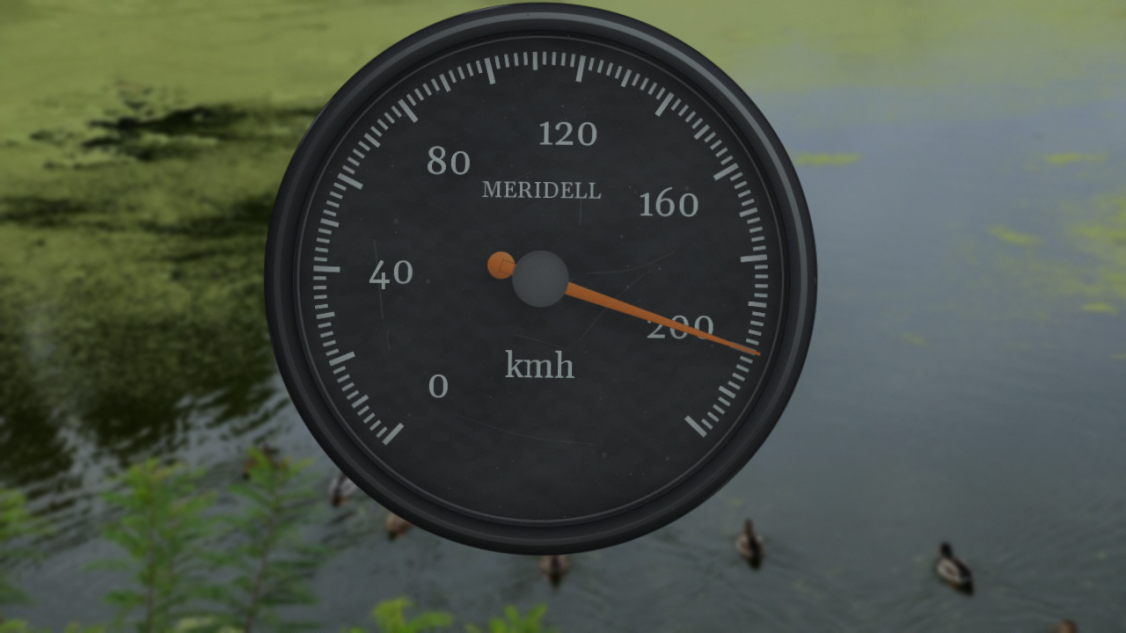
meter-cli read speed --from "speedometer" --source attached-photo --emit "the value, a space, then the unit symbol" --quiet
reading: 200 km/h
